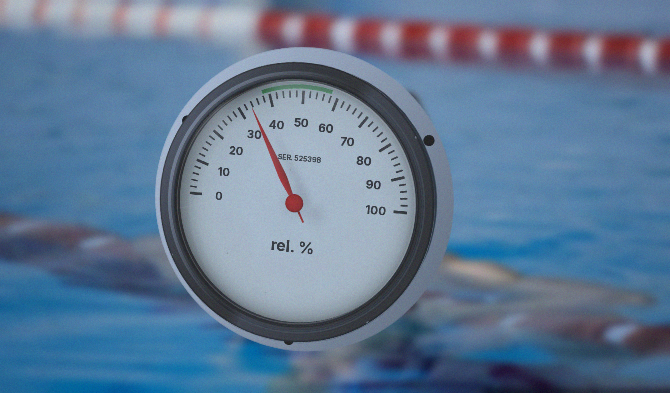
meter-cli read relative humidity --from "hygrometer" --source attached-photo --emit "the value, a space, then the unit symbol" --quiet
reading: 34 %
